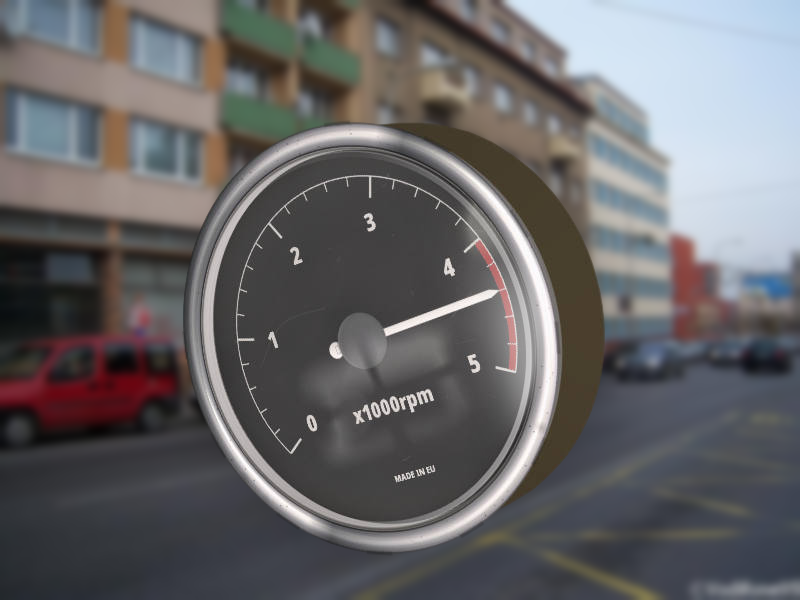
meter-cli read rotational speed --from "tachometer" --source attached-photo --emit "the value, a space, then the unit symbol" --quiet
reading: 4400 rpm
